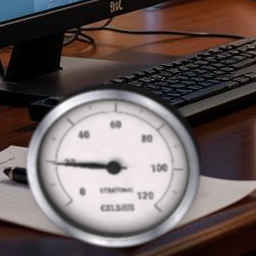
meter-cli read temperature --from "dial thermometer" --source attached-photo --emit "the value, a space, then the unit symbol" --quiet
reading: 20 °C
